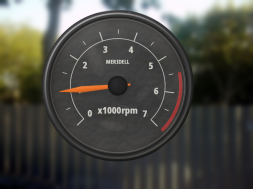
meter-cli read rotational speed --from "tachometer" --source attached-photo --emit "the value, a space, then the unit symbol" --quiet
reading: 1000 rpm
